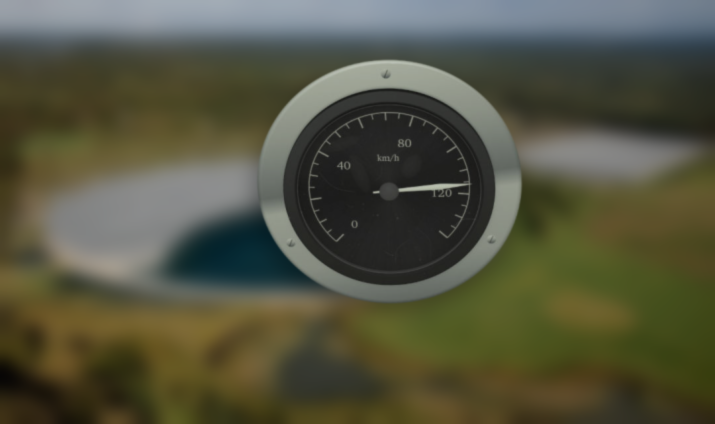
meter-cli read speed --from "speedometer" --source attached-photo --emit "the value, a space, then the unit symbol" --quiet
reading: 115 km/h
